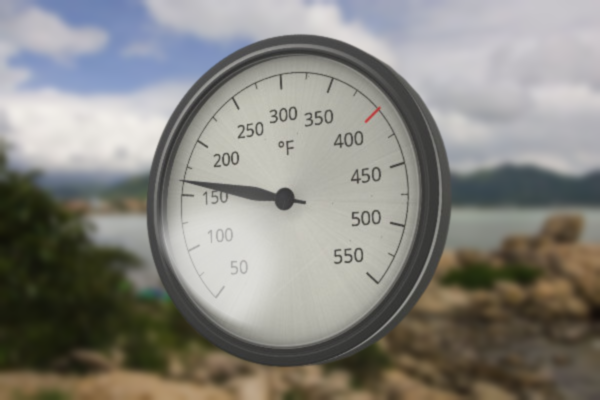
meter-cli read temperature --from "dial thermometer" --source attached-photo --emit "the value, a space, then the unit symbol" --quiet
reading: 162.5 °F
